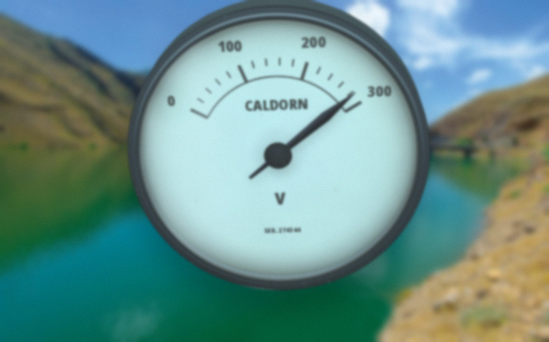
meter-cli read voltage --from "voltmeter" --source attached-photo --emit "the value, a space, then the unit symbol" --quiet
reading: 280 V
